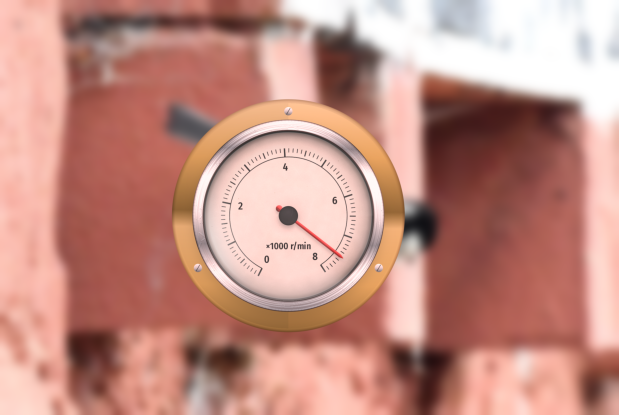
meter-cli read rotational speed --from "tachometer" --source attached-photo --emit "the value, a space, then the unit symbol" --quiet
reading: 7500 rpm
